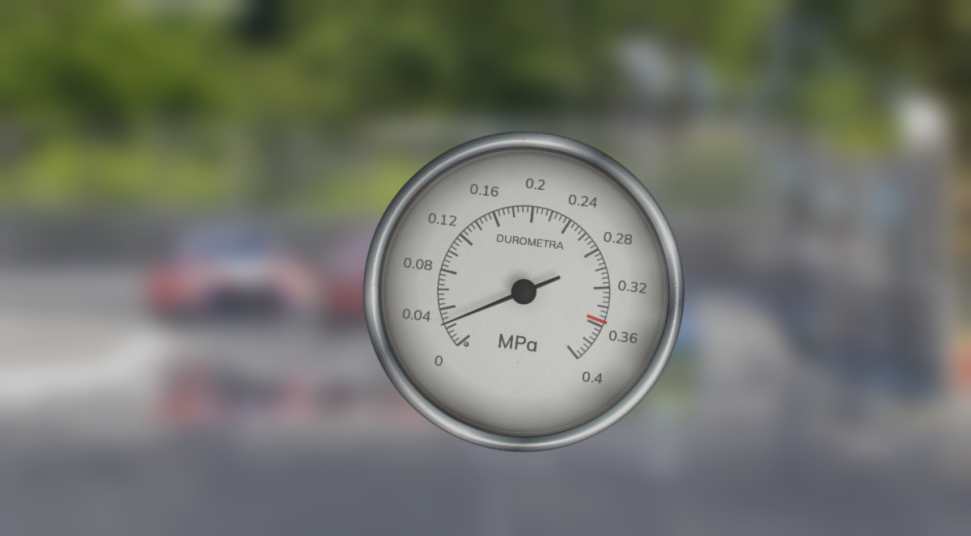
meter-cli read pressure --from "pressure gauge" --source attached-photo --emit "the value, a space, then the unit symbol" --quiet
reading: 0.025 MPa
